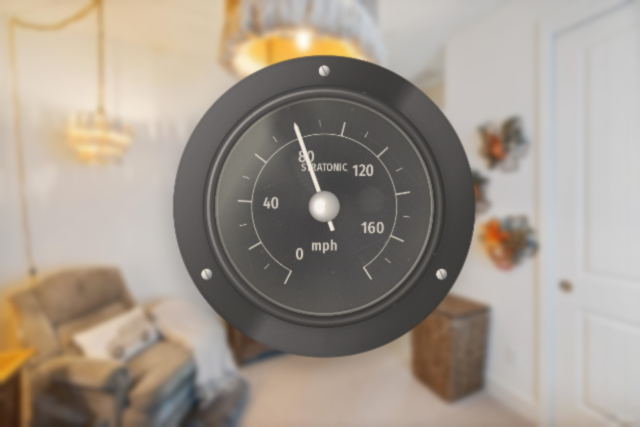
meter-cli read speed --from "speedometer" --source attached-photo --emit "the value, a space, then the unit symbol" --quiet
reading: 80 mph
